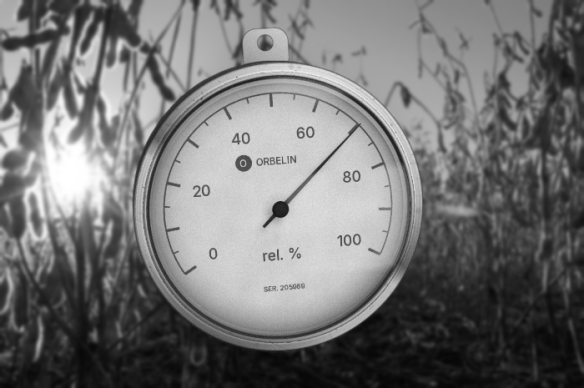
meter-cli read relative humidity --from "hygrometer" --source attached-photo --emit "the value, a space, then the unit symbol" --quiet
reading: 70 %
